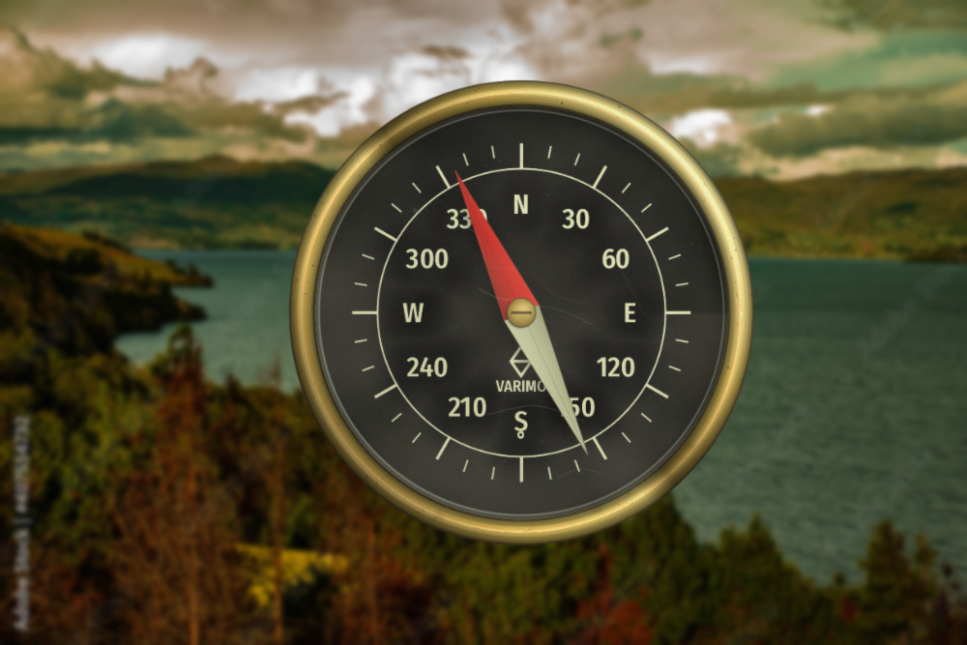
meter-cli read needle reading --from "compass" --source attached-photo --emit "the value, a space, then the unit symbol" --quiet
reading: 335 °
